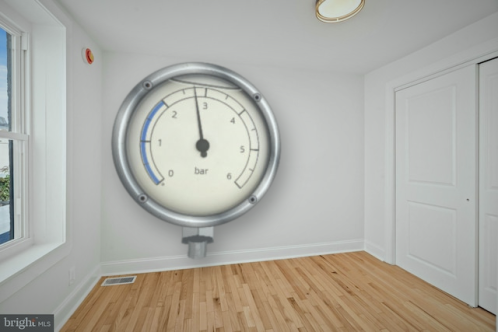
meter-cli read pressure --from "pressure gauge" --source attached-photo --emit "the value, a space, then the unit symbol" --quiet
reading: 2.75 bar
